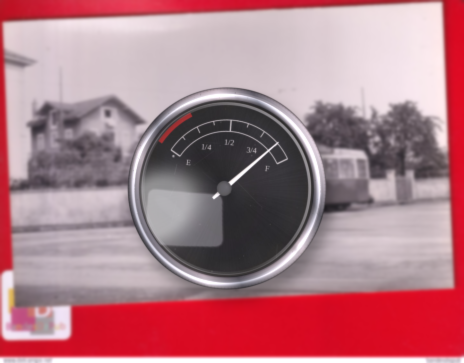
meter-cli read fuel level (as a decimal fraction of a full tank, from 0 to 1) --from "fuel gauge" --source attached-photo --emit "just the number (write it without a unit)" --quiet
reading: 0.875
